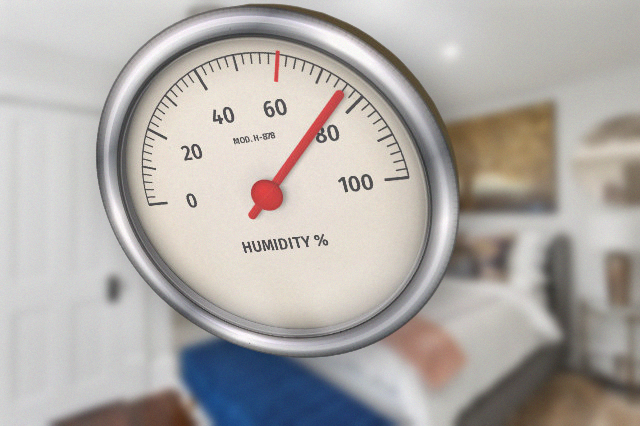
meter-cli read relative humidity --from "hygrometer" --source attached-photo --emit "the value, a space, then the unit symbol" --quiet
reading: 76 %
